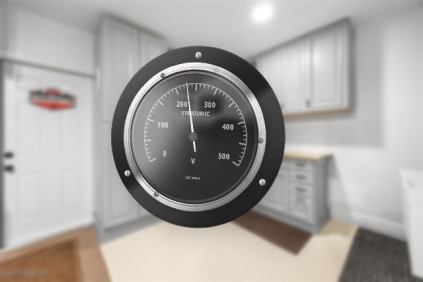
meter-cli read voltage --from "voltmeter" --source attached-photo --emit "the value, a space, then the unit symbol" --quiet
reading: 230 V
